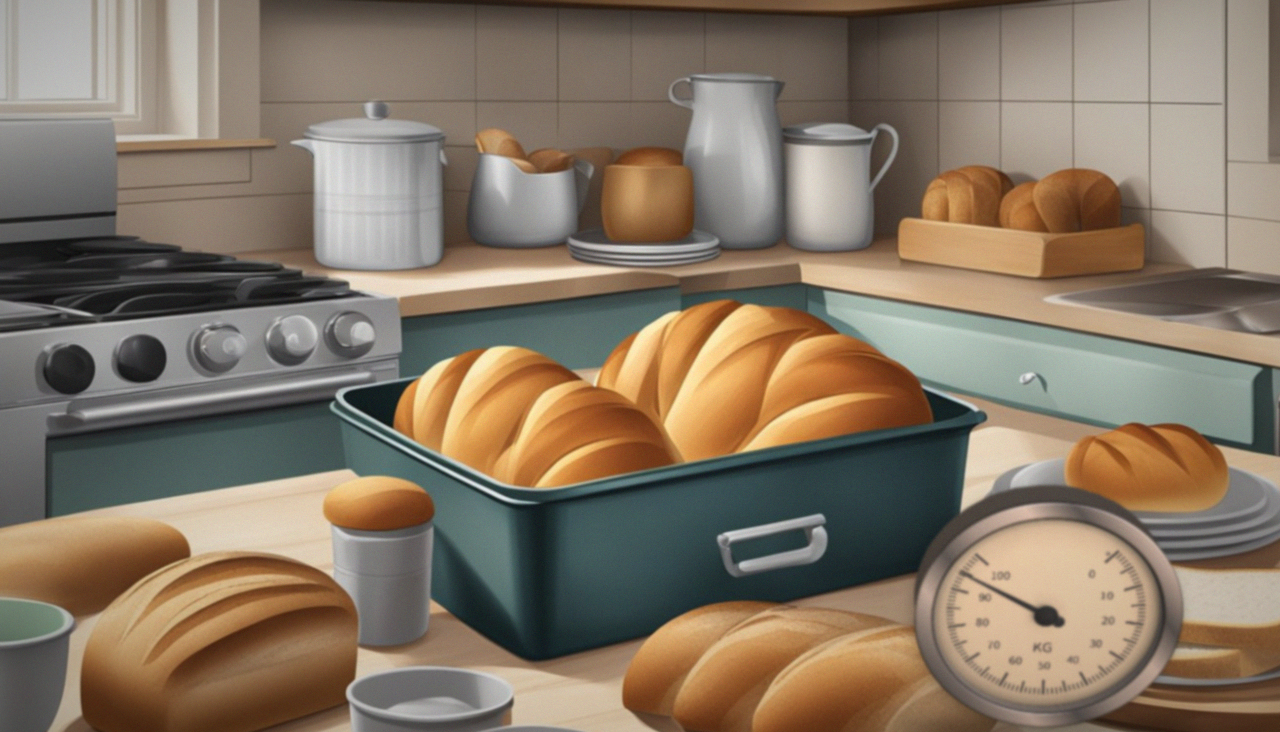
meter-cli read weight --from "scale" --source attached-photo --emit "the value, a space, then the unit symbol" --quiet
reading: 95 kg
